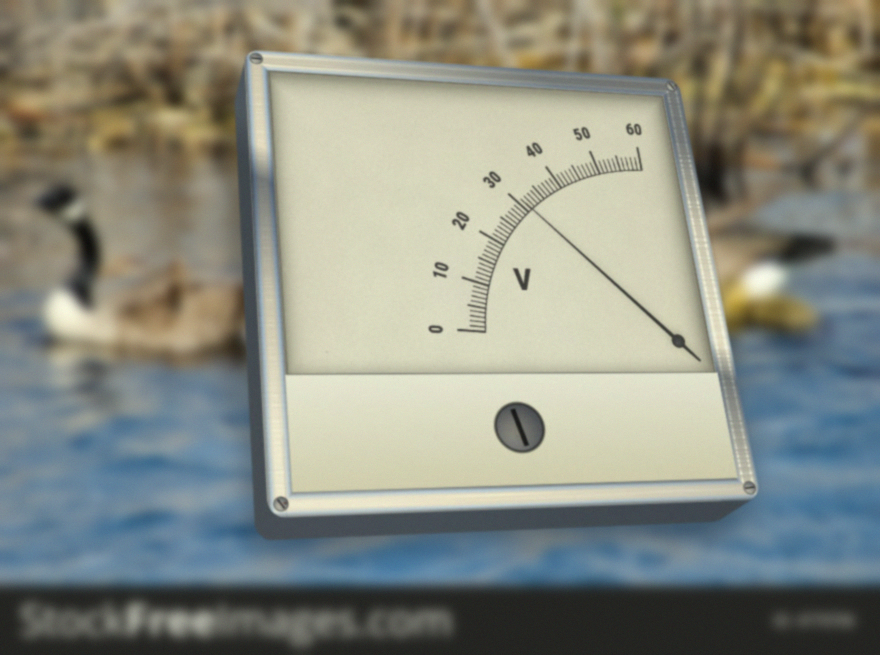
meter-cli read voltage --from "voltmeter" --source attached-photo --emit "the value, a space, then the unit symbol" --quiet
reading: 30 V
